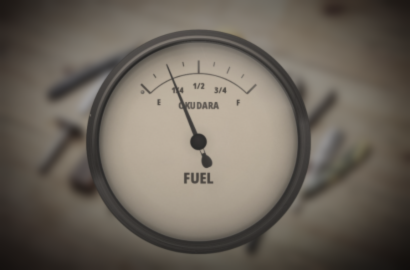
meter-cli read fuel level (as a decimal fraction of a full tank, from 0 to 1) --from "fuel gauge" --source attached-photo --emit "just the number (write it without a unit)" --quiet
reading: 0.25
